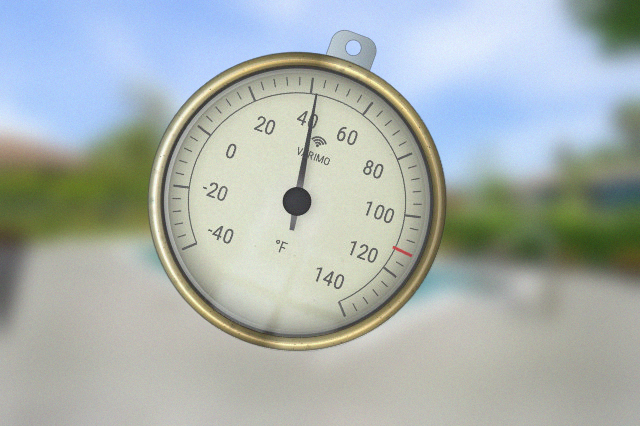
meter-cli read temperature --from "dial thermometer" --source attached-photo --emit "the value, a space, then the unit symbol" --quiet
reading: 42 °F
